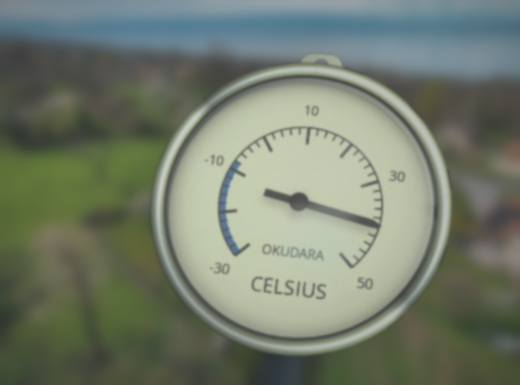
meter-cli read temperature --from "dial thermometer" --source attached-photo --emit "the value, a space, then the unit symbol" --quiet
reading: 40 °C
